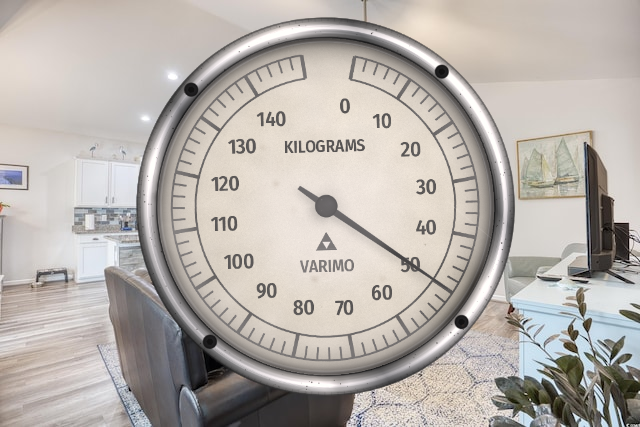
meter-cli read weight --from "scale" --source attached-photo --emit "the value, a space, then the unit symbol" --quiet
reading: 50 kg
